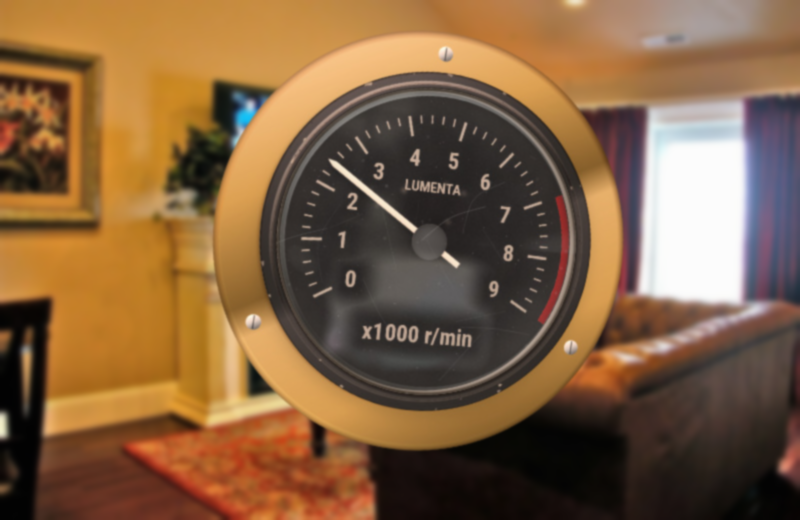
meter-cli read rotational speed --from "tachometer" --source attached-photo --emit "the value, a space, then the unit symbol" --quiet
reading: 2400 rpm
